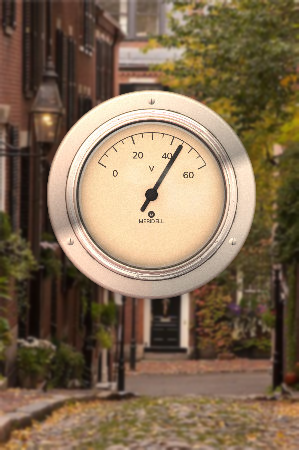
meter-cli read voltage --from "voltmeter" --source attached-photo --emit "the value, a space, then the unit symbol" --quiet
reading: 45 V
